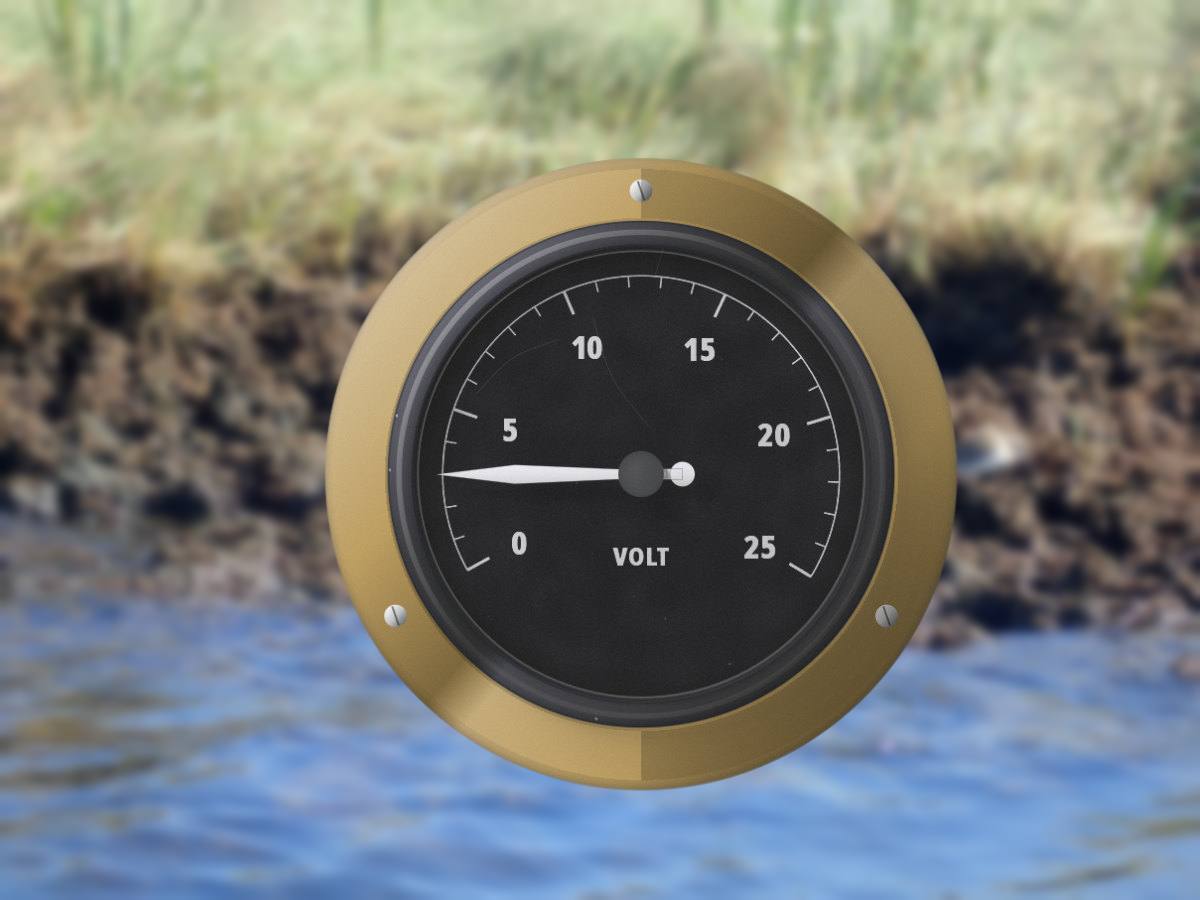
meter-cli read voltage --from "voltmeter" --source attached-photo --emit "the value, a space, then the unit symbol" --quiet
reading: 3 V
